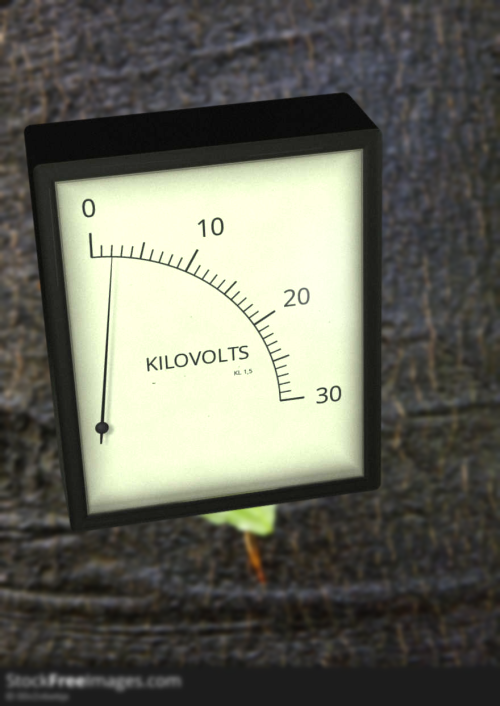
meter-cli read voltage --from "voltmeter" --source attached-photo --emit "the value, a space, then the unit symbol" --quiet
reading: 2 kV
